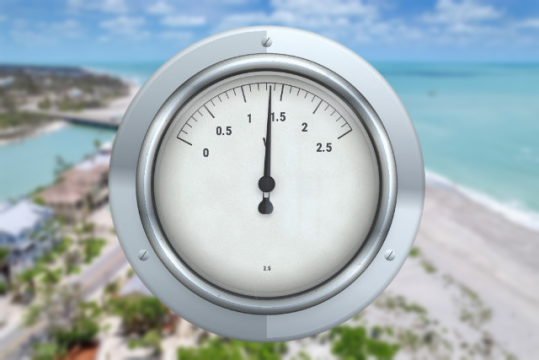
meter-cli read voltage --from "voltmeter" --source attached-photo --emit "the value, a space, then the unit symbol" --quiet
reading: 1.35 V
